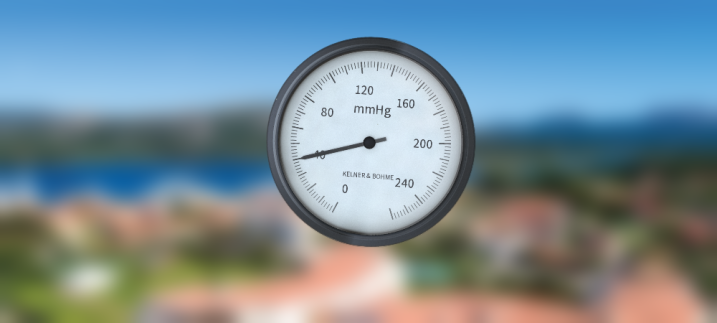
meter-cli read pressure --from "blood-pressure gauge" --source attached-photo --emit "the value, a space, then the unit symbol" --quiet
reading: 40 mmHg
